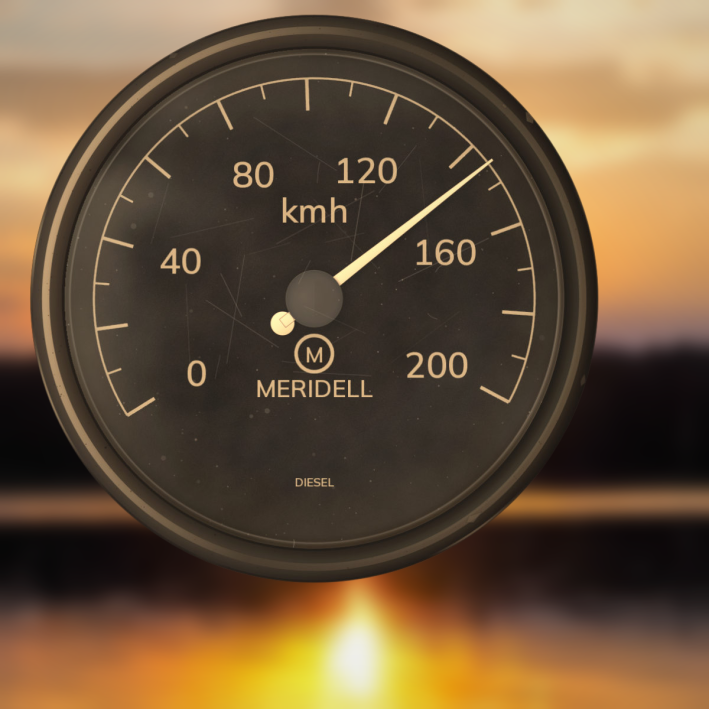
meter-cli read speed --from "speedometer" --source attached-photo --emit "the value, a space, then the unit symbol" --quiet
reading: 145 km/h
